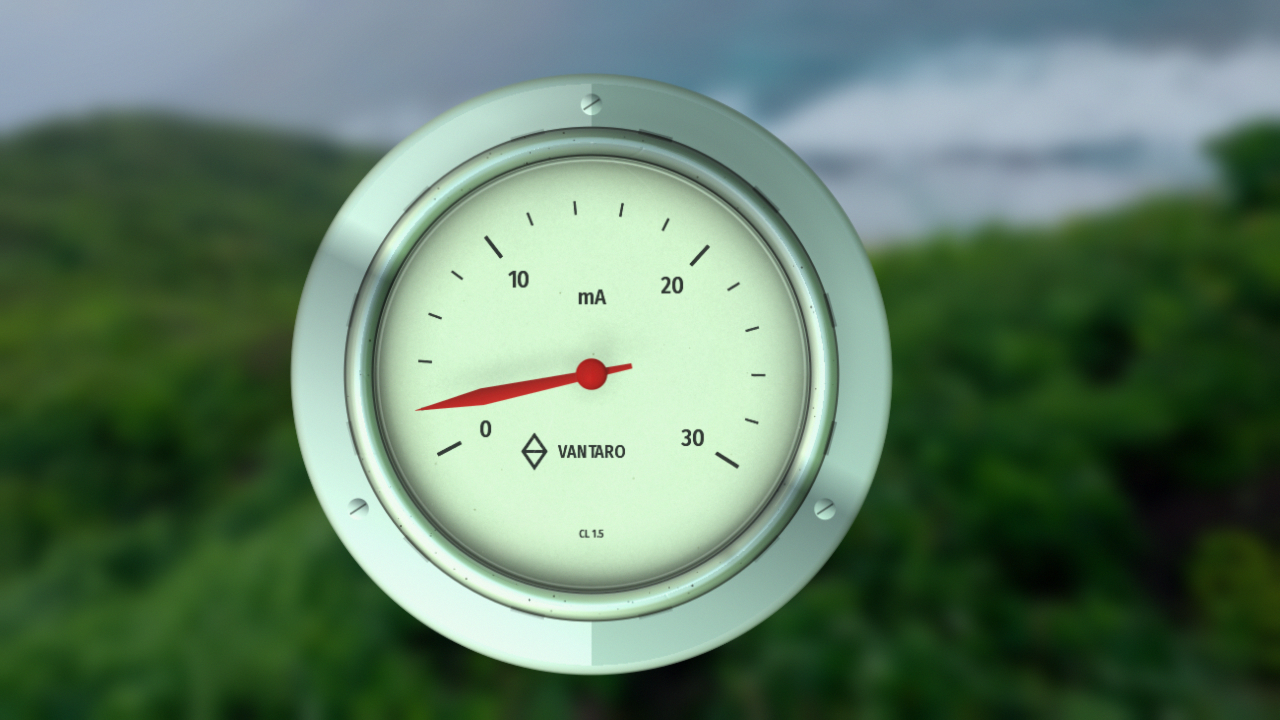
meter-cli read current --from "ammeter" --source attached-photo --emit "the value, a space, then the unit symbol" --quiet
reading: 2 mA
